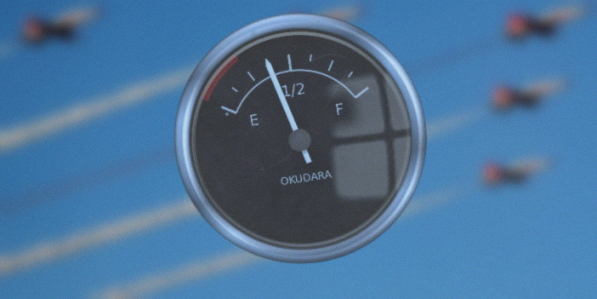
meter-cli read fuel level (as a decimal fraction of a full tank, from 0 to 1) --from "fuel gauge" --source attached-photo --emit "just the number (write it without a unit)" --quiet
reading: 0.375
